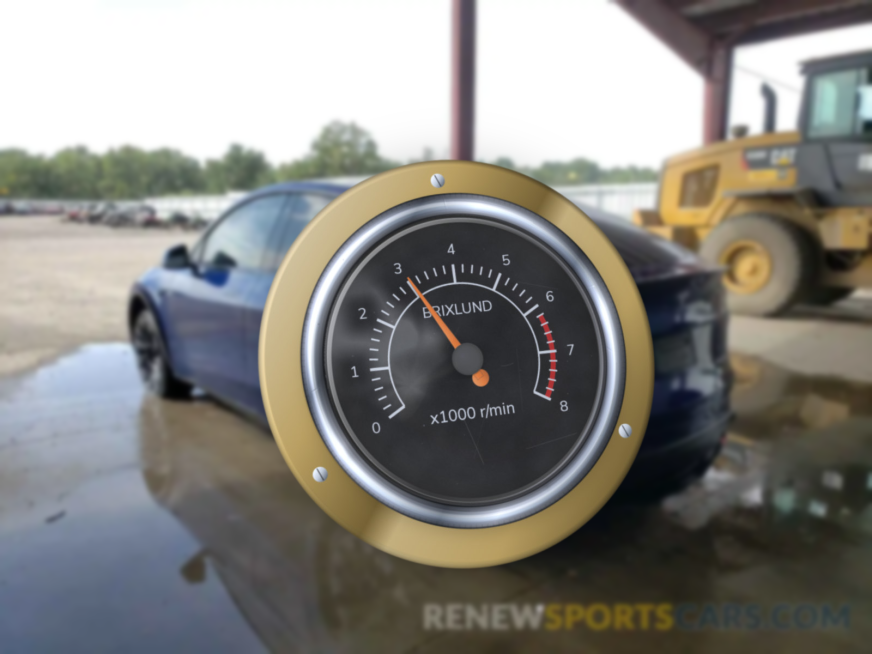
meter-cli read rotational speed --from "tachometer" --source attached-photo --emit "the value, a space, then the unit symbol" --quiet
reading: 3000 rpm
